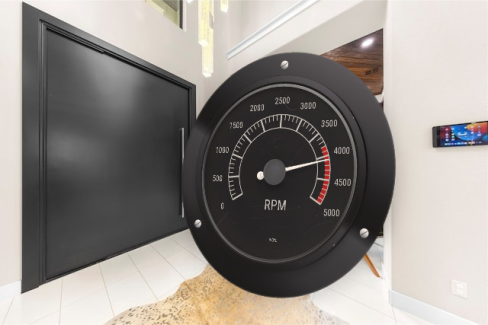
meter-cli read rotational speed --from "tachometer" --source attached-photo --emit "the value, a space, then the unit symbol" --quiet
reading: 4100 rpm
